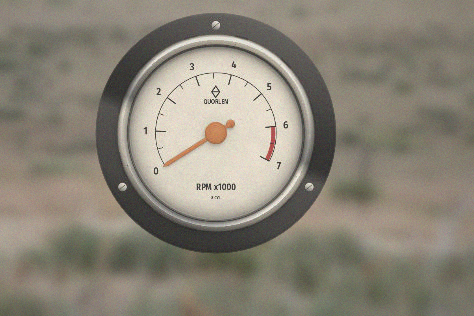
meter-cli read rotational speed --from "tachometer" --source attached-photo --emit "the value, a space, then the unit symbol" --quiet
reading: 0 rpm
